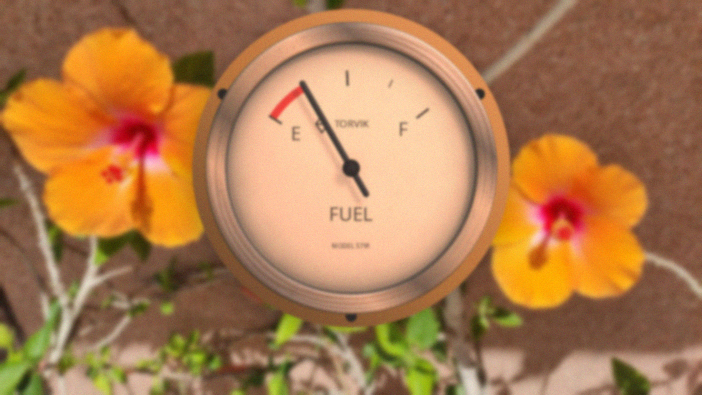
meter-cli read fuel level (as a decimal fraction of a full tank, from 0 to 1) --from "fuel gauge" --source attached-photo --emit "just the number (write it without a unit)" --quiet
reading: 0.25
